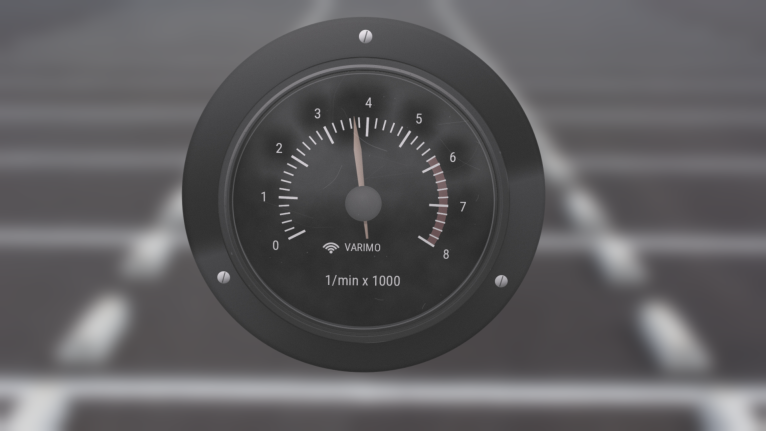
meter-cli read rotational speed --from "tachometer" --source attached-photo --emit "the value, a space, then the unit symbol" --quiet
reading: 3700 rpm
